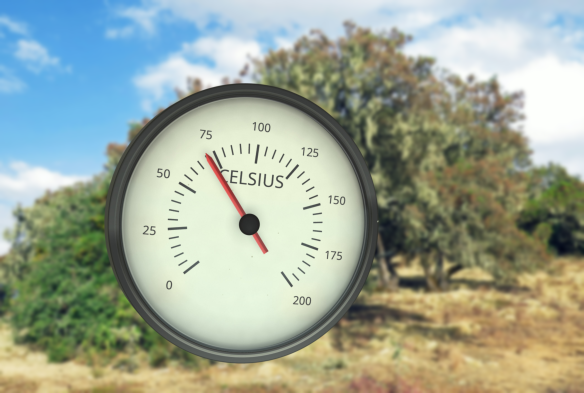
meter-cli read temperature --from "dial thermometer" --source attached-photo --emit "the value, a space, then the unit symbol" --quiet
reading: 70 °C
